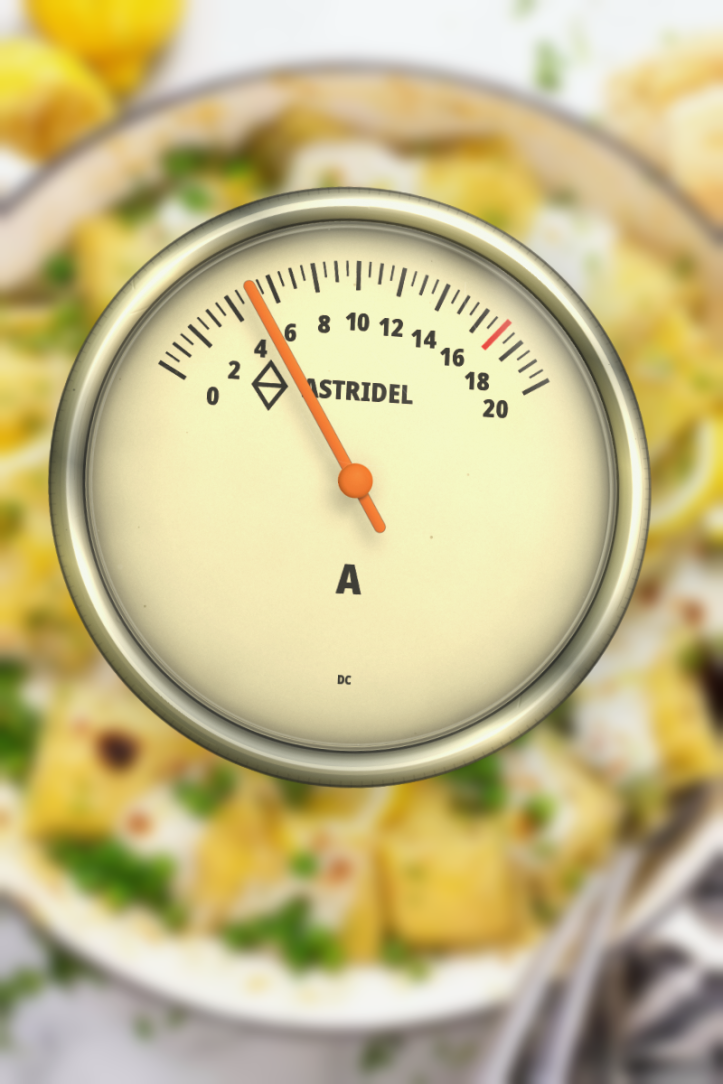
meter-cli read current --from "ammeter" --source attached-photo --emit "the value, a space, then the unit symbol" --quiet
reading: 5 A
